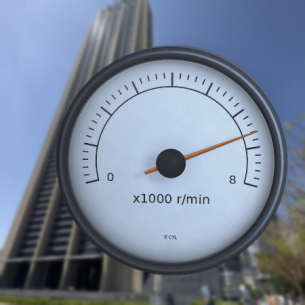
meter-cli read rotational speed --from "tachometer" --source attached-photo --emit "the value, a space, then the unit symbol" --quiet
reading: 6600 rpm
